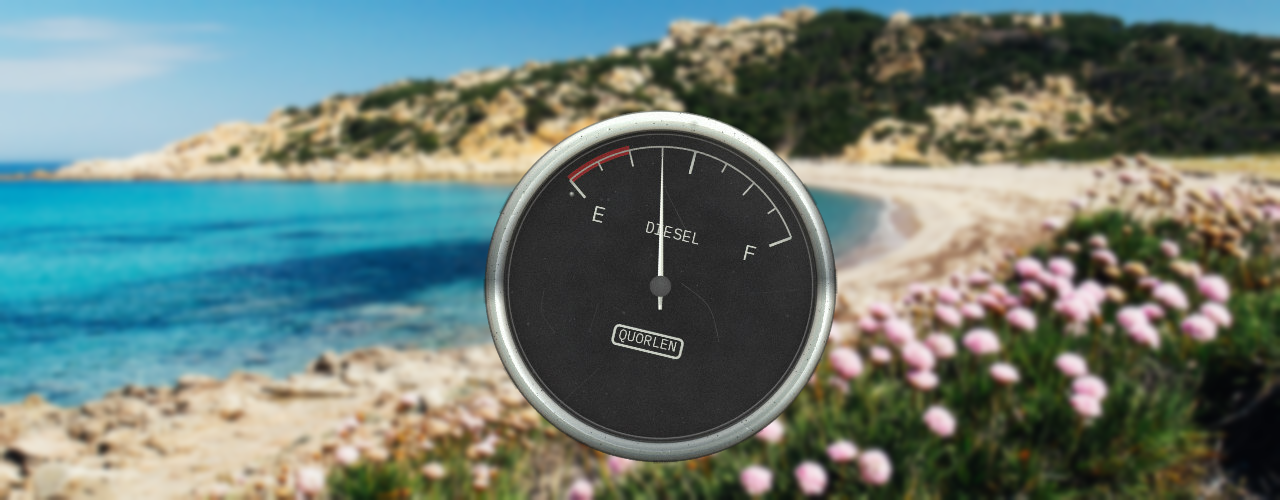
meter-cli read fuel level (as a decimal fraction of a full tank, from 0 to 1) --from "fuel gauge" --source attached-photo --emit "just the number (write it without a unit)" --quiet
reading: 0.375
